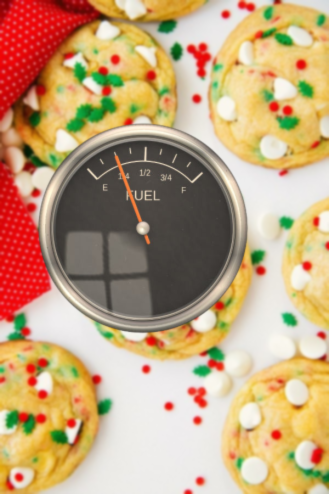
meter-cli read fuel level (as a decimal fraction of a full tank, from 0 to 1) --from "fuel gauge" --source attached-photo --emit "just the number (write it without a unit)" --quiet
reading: 0.25
